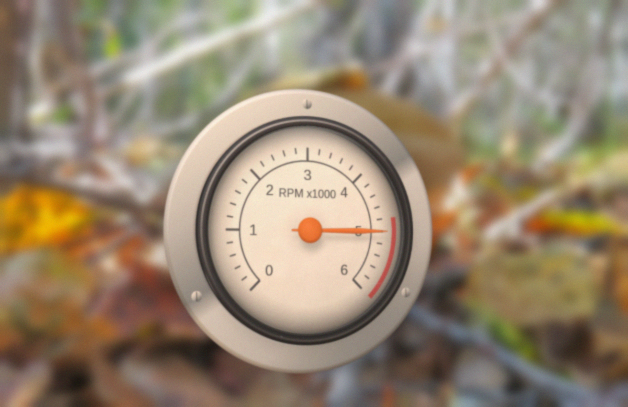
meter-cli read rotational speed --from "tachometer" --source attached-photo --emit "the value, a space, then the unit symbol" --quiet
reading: 5000 rpm
